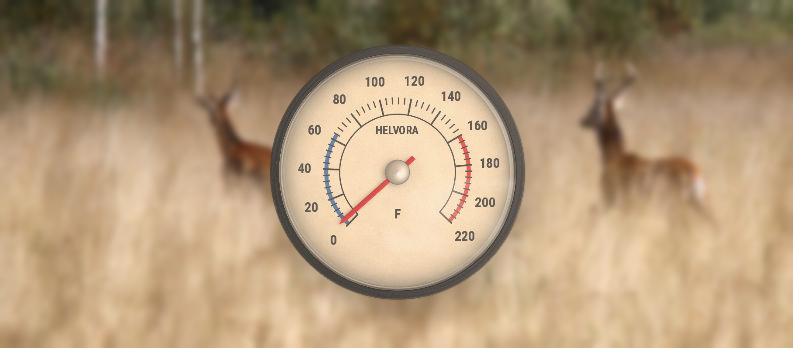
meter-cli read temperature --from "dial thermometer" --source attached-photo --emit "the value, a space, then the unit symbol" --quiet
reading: 4 °F
